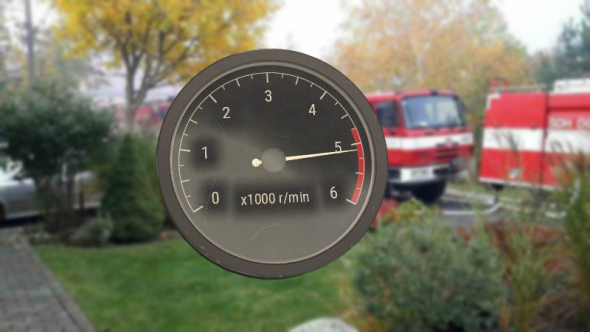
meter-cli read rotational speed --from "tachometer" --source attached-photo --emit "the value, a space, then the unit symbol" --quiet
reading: 5125 rpm
